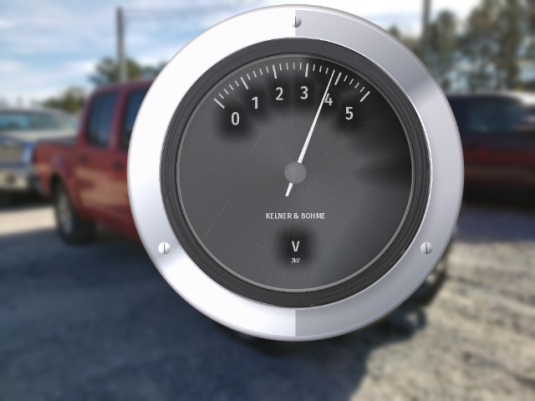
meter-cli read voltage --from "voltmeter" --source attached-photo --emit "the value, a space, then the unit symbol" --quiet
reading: 3.8 V
